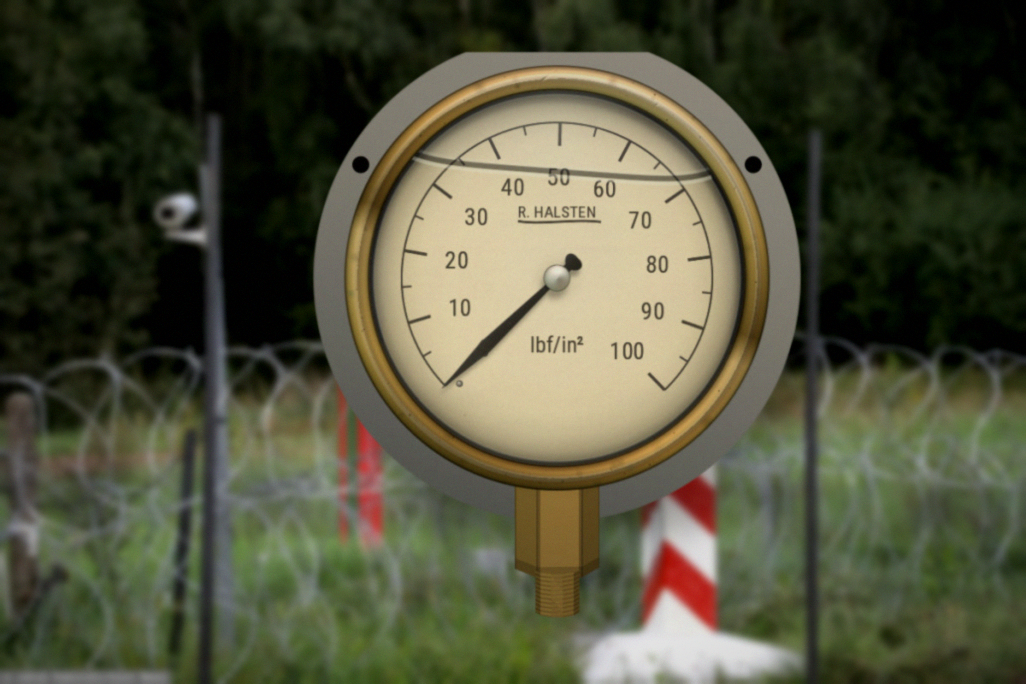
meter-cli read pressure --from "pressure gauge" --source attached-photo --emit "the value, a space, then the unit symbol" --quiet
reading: 0 psi
